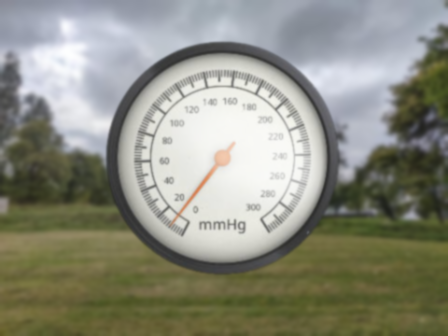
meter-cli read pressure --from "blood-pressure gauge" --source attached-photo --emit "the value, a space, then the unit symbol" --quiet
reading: 10 mmHg
